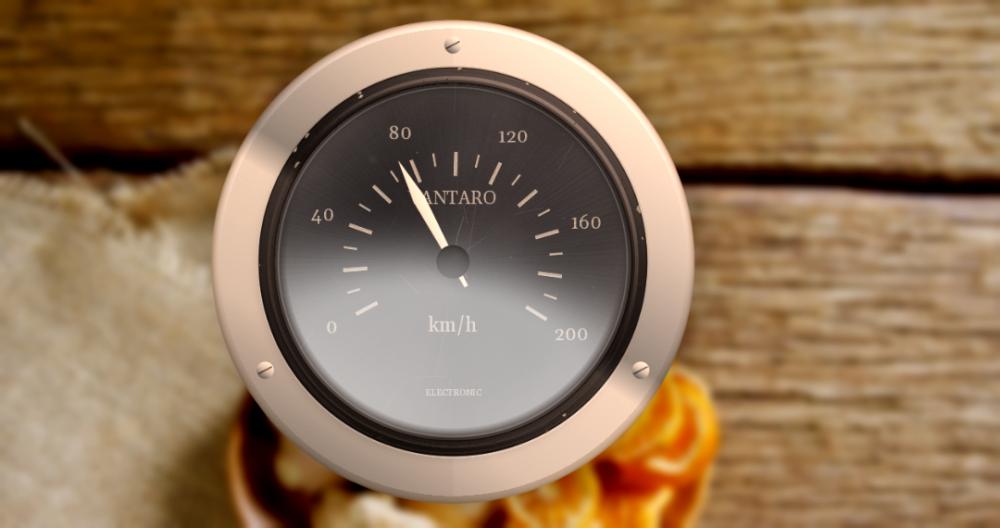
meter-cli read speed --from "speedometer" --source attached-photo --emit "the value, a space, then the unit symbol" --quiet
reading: 75 km/h
